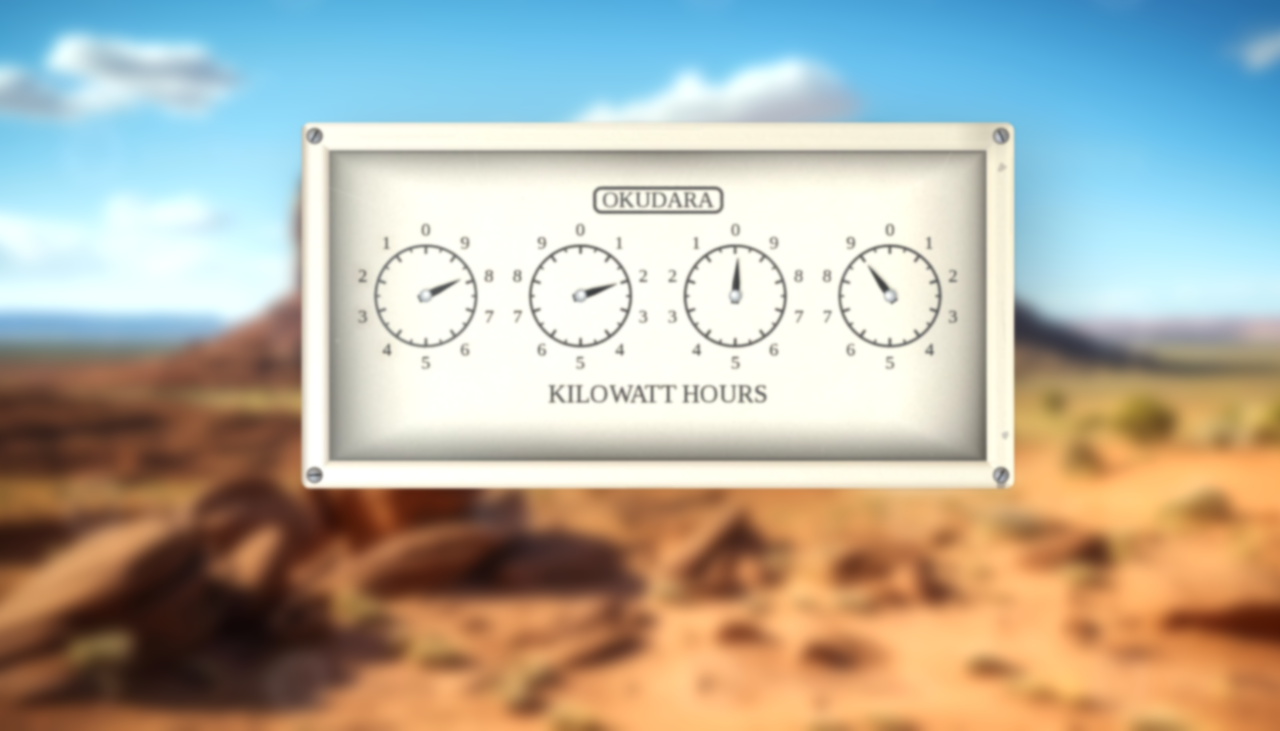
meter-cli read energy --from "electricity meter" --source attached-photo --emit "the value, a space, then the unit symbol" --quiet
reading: 8199 kWh
